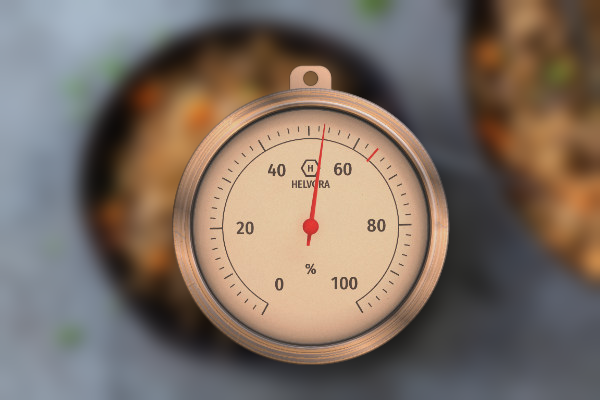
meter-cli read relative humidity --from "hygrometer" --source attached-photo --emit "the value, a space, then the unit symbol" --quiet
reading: 53 %
